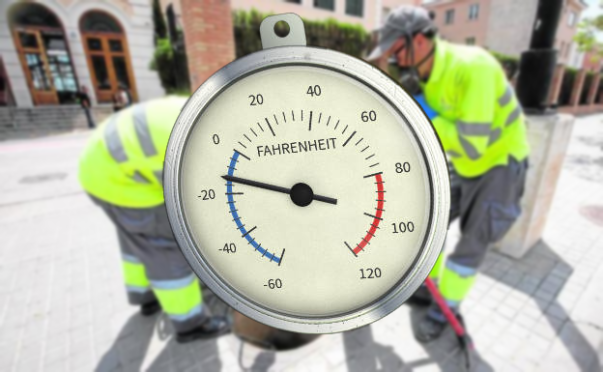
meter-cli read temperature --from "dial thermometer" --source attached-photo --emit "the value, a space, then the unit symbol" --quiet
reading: -12 °F
